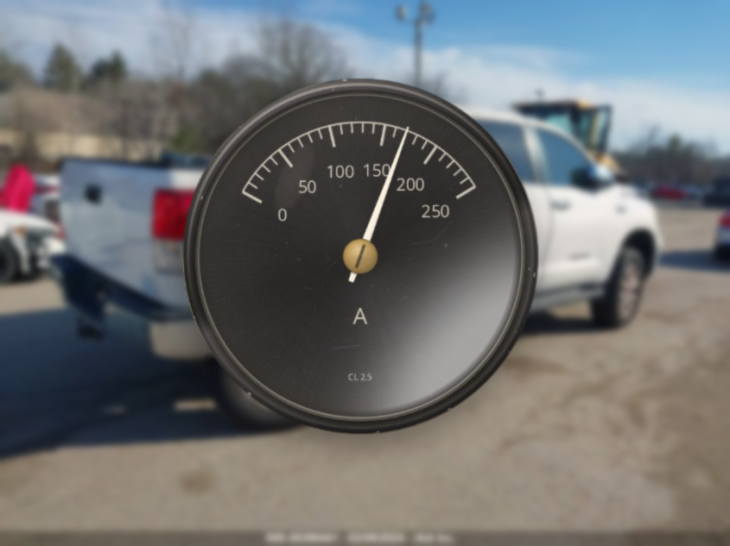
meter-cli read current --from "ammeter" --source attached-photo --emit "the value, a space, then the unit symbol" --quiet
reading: 170 A
